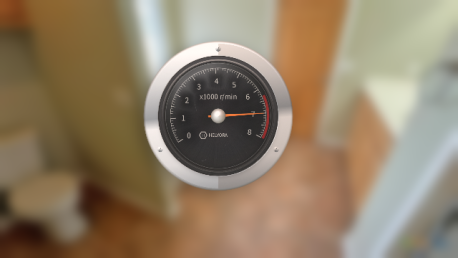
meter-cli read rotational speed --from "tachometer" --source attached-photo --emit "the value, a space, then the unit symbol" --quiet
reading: 7000 rpm
